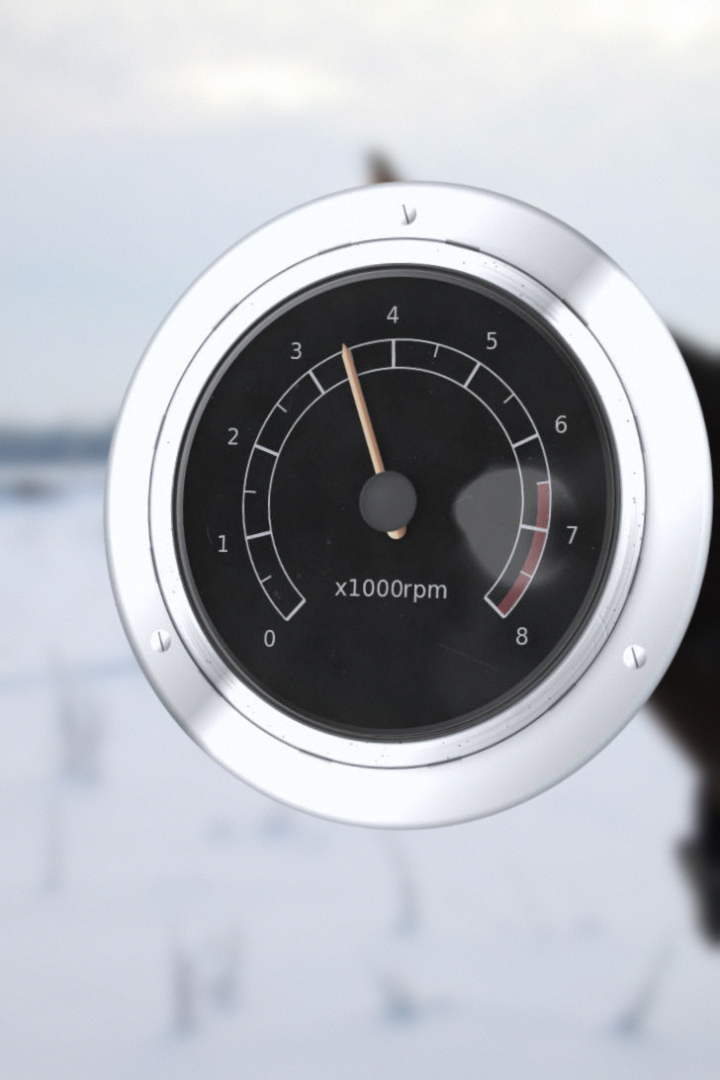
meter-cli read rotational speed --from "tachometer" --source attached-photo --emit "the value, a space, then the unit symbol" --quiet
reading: 3500 rpm
